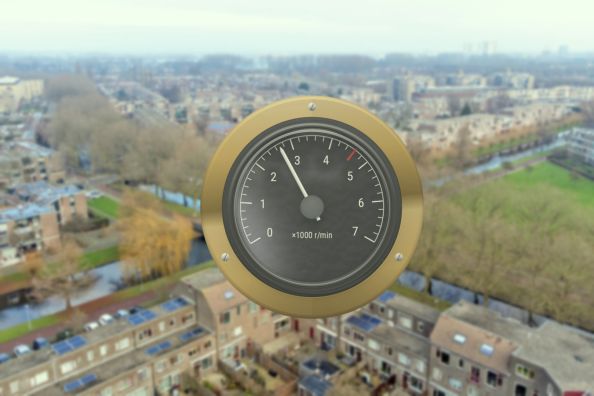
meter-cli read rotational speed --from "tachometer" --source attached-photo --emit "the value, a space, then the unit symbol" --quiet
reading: 2700 rpm
